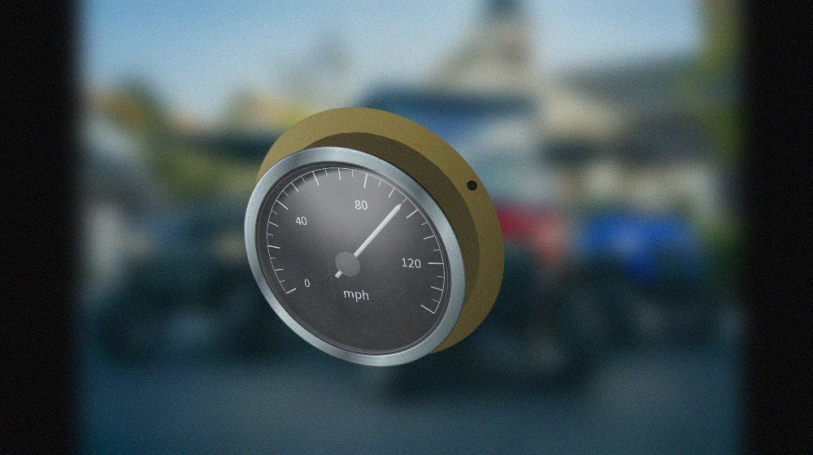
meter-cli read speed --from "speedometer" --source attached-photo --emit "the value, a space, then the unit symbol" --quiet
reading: 95 mph
